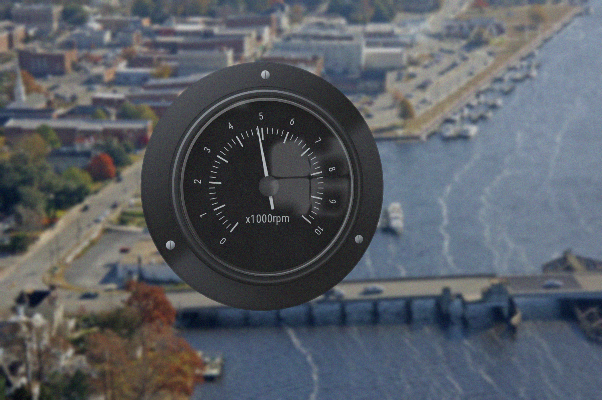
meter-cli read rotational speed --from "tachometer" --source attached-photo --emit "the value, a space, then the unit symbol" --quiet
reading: 4800 rpm
